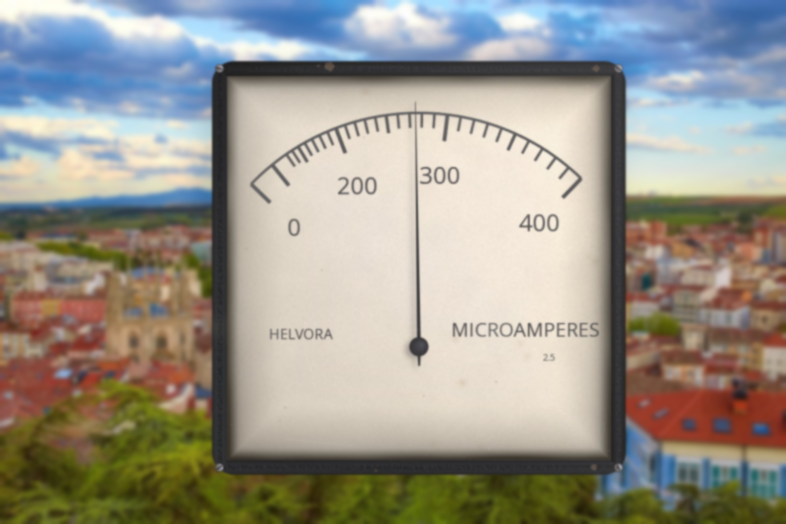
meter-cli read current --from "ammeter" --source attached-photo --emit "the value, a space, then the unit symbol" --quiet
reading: 275 µA
